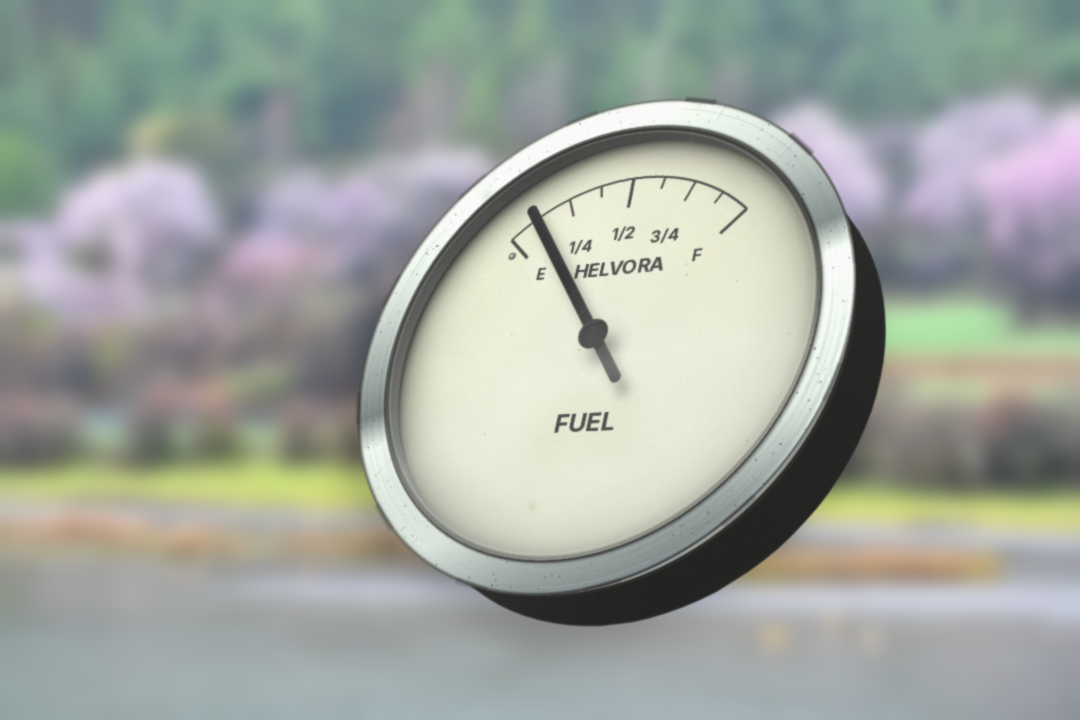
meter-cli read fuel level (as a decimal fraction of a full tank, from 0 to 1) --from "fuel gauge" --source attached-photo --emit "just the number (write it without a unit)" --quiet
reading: 0.125
